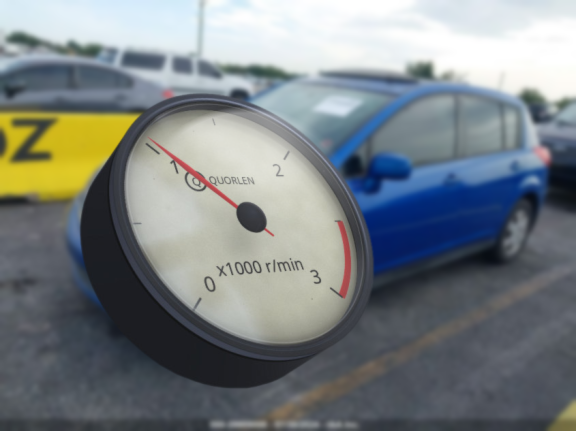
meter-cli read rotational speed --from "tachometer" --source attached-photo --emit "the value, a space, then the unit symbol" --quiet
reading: 1000 rpm
